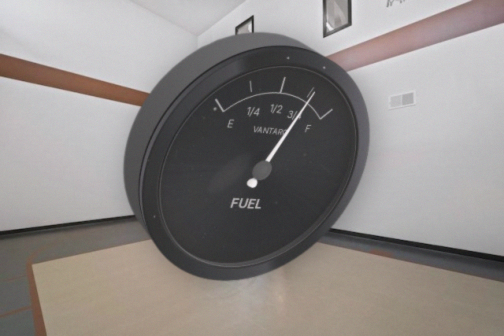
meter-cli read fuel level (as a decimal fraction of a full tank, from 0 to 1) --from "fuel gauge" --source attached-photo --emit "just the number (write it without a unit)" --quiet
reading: 0.75
